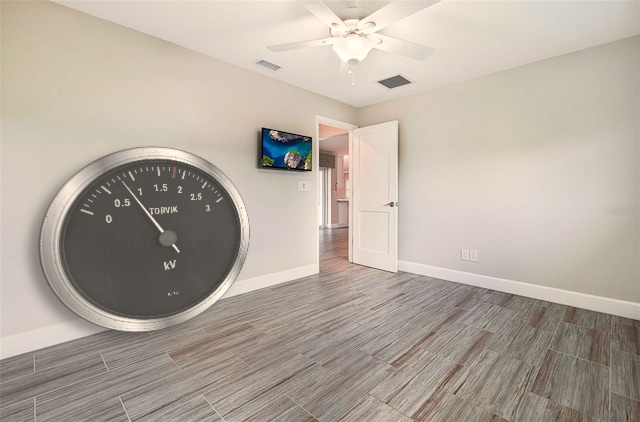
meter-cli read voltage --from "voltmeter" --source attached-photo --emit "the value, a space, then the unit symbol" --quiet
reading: 0.8 kV
